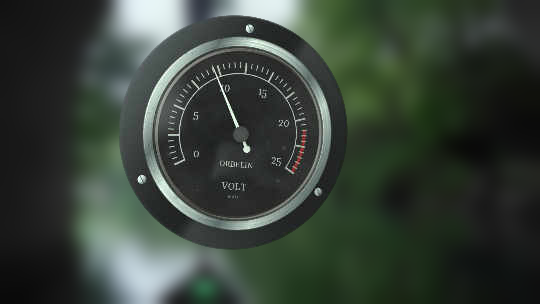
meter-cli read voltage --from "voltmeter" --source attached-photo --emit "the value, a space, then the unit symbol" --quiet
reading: 9.5 V
